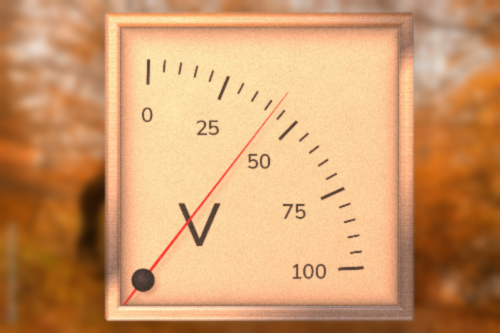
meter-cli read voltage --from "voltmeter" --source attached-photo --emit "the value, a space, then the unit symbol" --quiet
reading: 42.5 V
